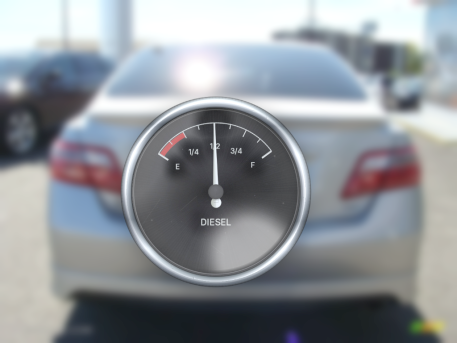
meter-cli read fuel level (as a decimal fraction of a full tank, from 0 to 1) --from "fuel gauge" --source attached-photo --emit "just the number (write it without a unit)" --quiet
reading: 0.5
